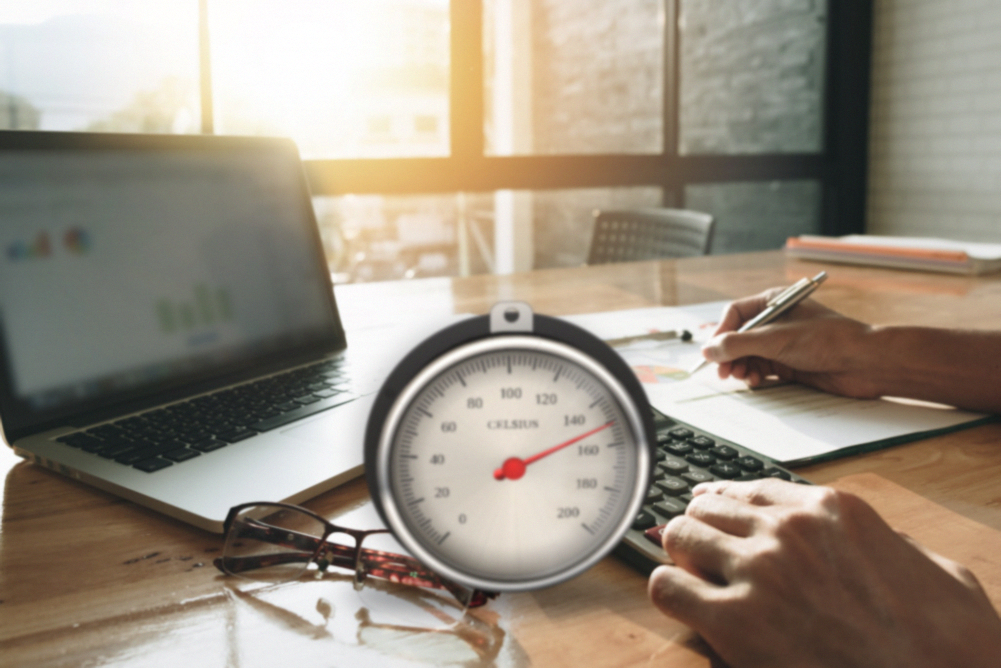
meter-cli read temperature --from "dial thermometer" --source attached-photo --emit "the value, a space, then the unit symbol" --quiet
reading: 150 °C
